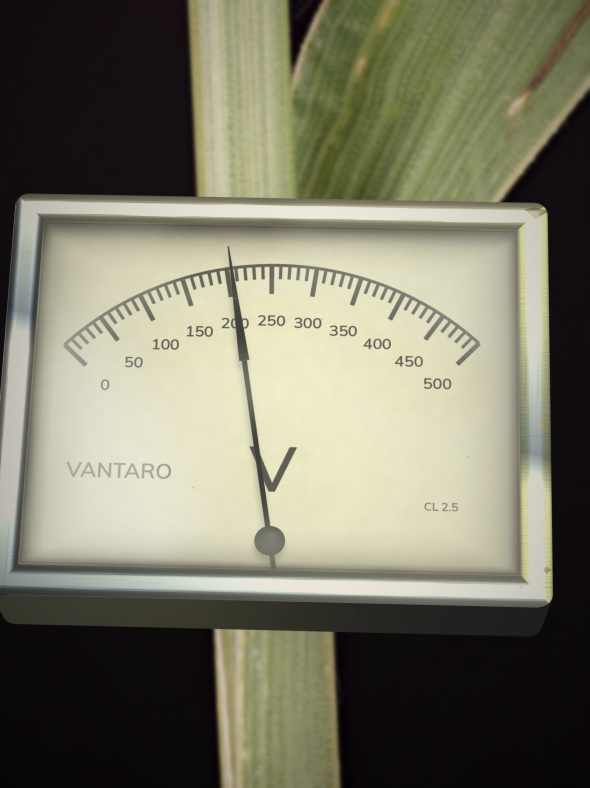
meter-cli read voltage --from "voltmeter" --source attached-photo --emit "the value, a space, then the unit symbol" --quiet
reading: 205 V
